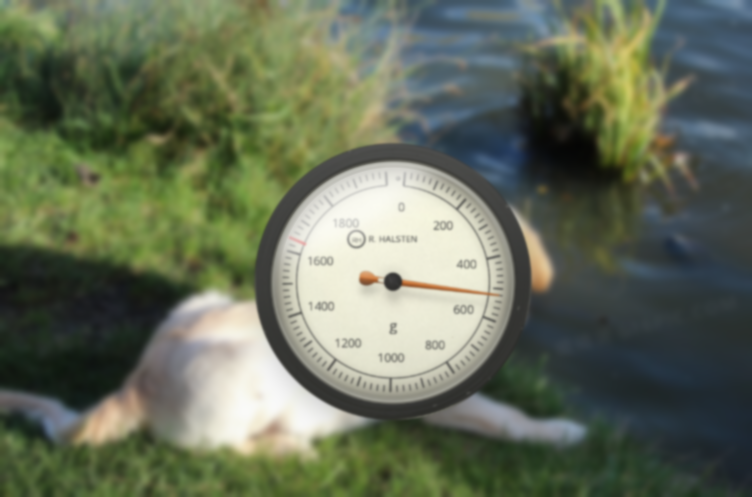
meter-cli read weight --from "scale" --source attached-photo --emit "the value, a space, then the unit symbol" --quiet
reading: 520 g
